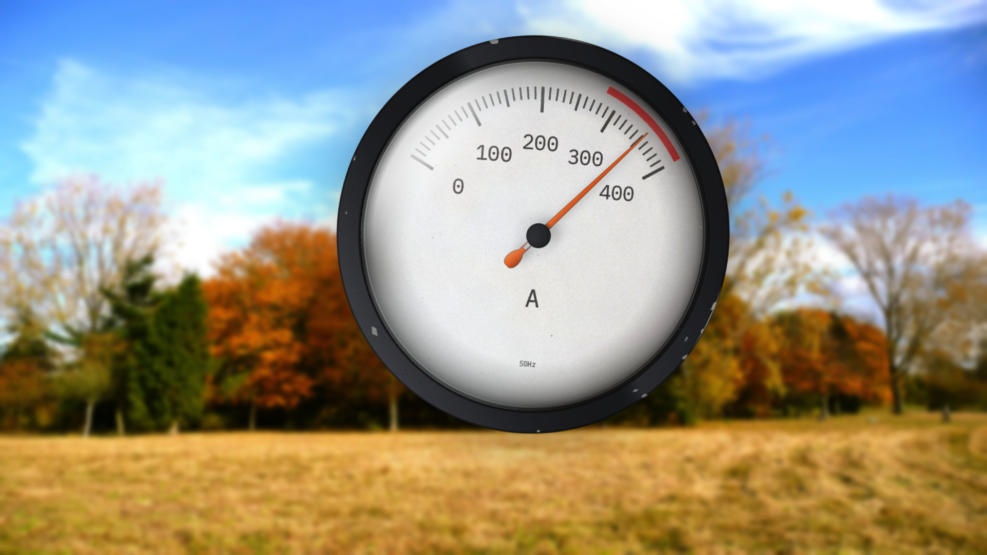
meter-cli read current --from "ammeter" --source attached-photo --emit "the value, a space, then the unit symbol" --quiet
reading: 350 A
